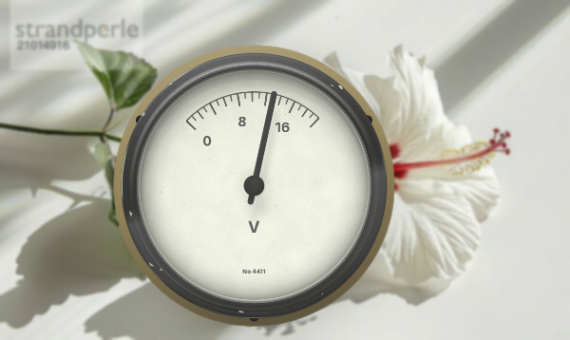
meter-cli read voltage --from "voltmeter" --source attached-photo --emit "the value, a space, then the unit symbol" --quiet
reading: 13 V
